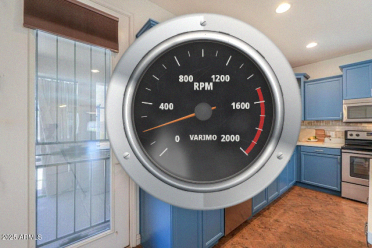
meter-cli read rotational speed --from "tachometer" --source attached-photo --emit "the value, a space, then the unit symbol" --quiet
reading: 200 rpm
